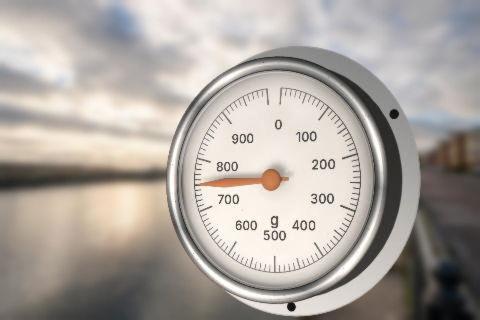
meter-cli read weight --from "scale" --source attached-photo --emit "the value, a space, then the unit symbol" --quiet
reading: 750 g
